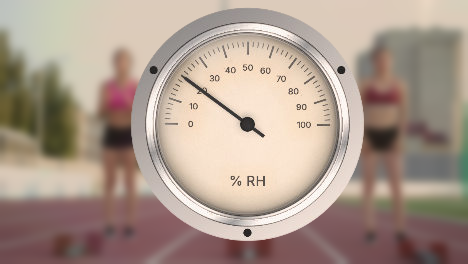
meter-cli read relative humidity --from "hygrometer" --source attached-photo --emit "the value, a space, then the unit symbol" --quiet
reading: 20 %
